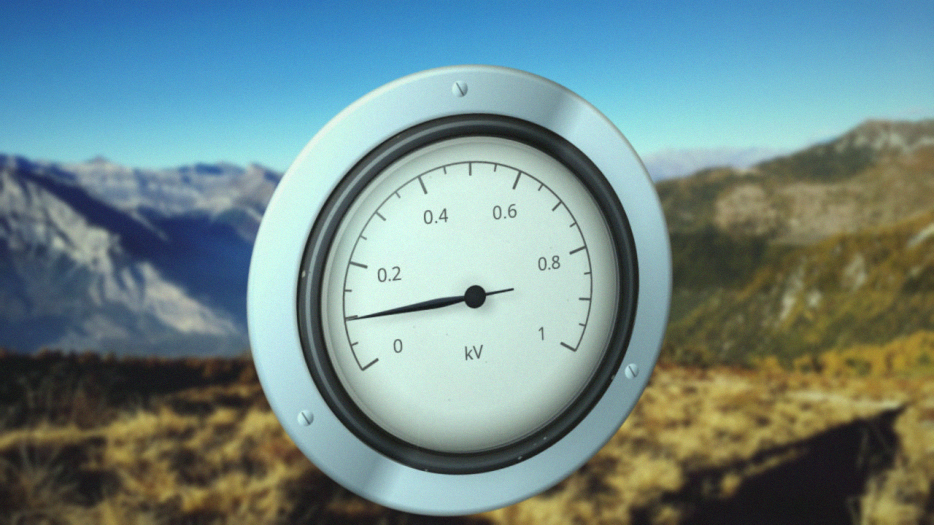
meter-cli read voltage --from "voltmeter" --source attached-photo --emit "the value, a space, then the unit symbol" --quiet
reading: 0.1 kV
